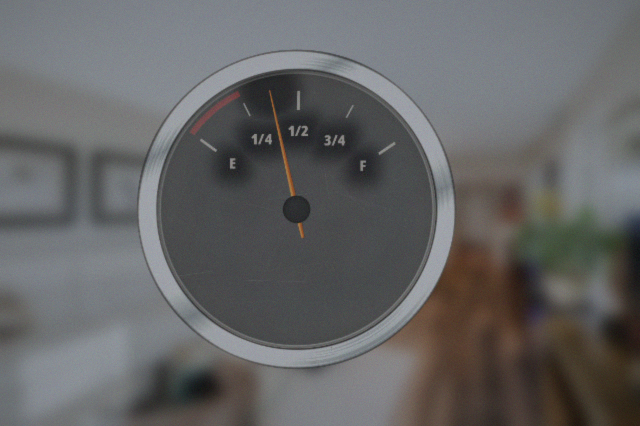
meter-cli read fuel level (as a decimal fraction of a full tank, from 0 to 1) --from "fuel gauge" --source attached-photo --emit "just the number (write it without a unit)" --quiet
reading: 0.375
